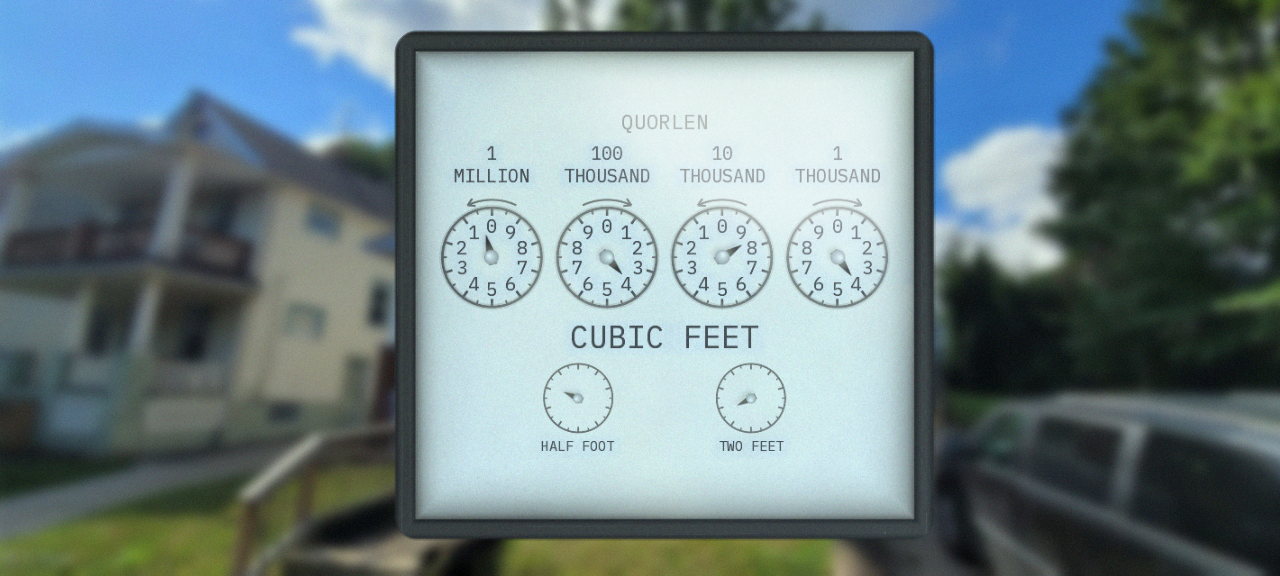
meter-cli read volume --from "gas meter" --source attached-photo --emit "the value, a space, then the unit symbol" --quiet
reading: 38400 ft³
